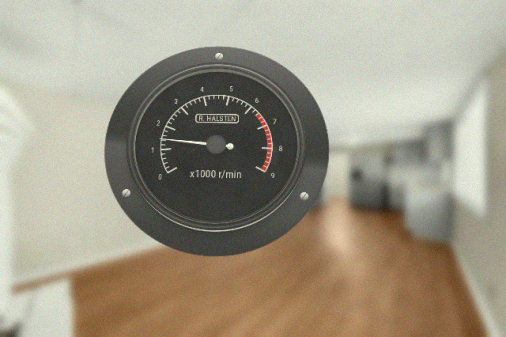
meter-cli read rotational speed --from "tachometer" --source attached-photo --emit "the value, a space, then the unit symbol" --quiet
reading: 1400 rpm
